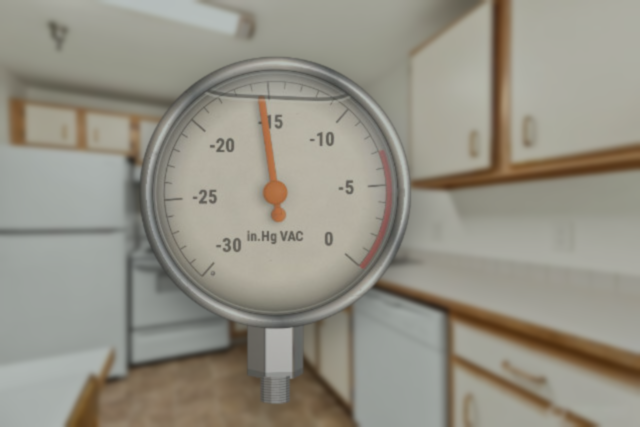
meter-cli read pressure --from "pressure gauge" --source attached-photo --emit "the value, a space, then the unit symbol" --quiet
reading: -15.5 inHg
